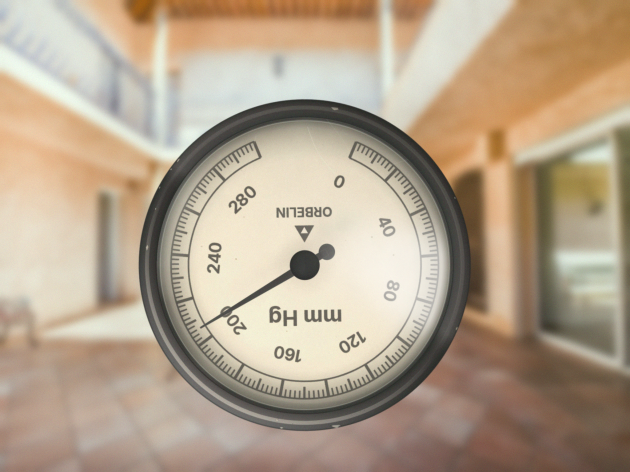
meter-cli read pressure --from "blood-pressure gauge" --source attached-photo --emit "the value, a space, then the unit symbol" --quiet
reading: 206 mmHg
